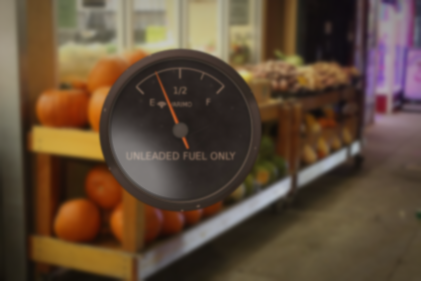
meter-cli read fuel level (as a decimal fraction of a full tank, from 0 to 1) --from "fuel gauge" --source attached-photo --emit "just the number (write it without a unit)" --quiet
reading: 0.25
